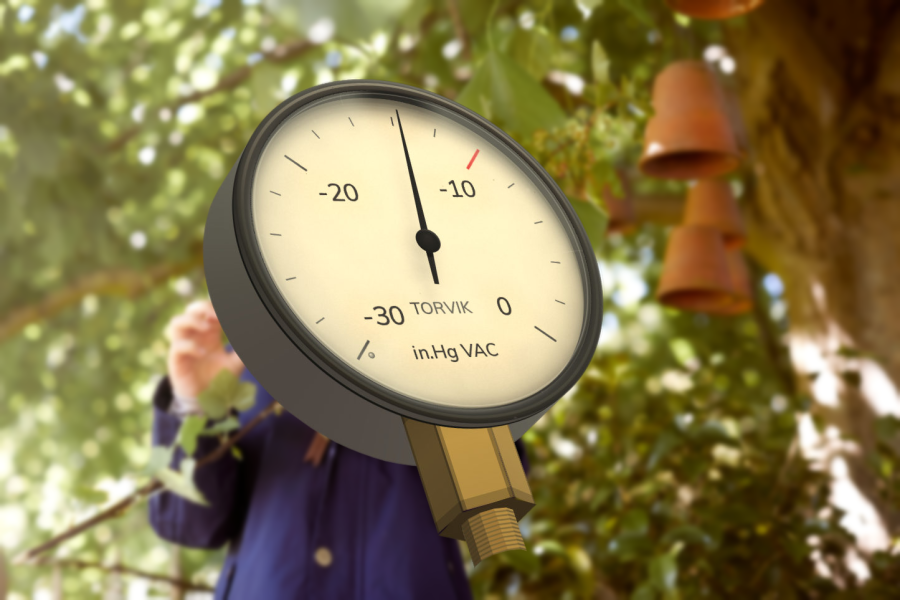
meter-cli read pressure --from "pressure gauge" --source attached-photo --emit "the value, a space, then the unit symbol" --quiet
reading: -14 inHg
